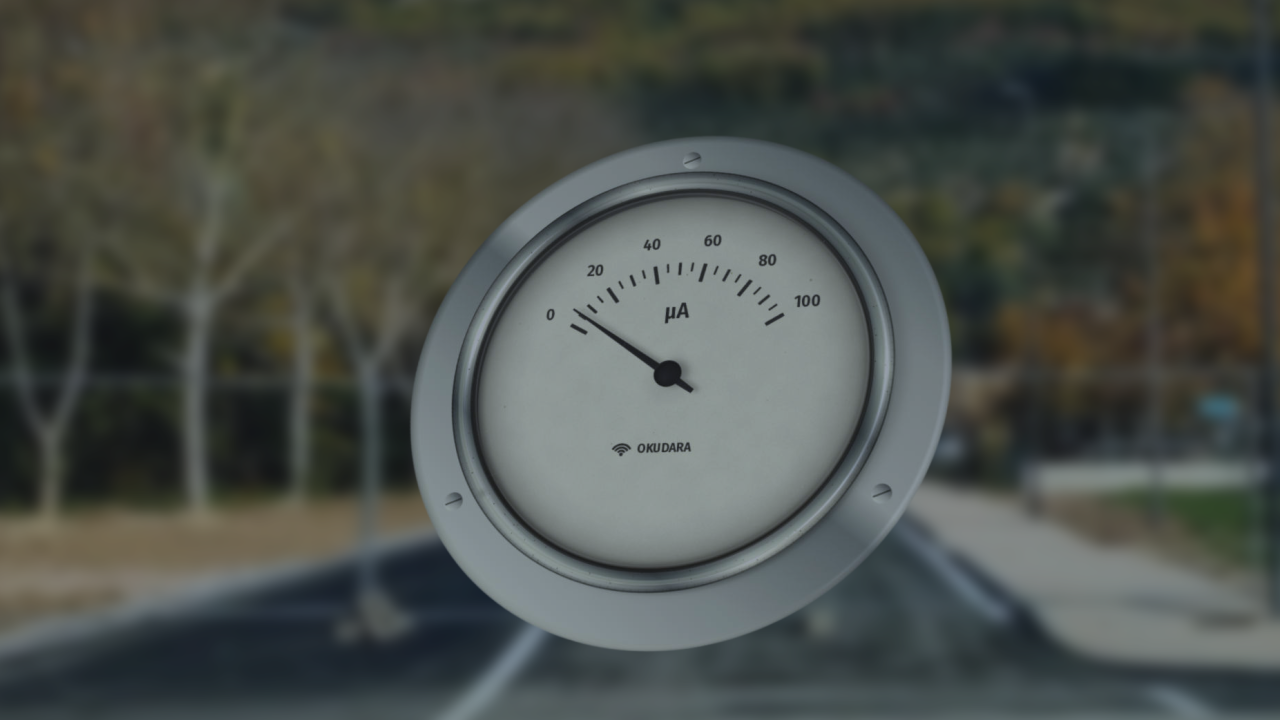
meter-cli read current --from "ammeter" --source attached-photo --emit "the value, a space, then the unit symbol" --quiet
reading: 5 µA
